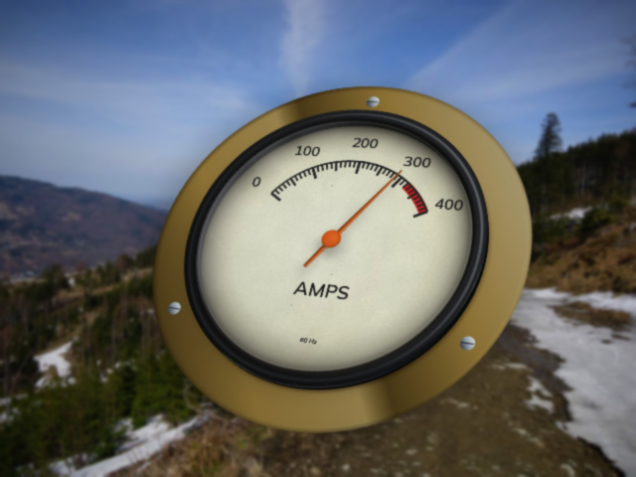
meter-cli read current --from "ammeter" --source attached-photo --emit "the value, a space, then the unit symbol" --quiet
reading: 300 A
